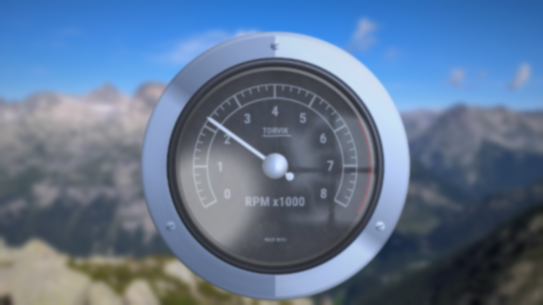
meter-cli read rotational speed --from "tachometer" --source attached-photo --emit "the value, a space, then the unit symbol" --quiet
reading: 2200 rpm
